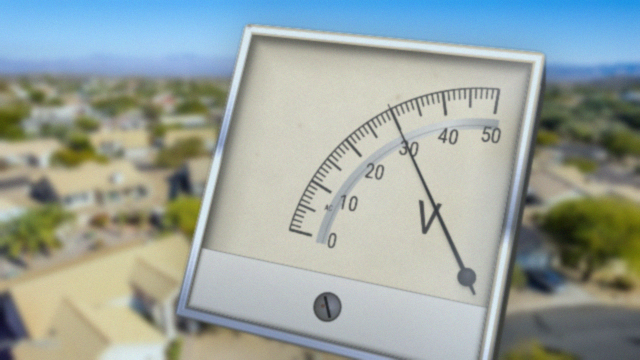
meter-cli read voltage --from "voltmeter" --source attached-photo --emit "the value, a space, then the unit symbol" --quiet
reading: 30 V
